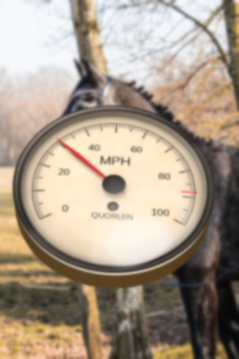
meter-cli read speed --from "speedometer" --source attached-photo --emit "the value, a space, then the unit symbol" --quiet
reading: 30 mph
